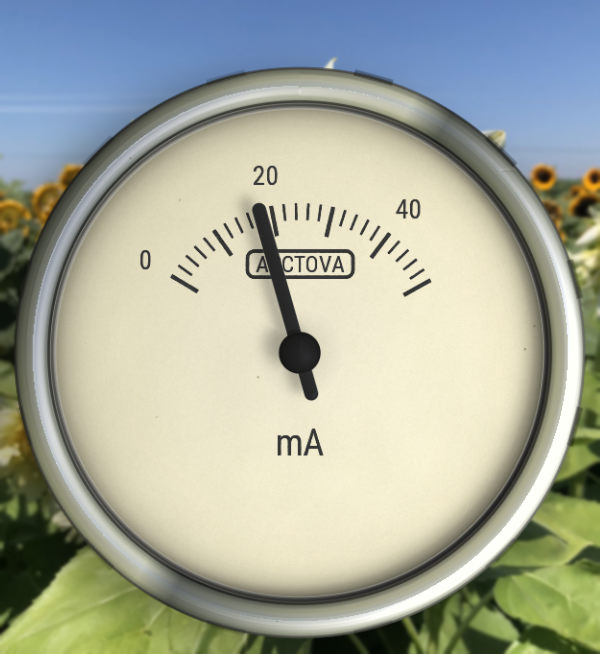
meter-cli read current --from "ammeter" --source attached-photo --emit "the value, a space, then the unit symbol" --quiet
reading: 18 mA
